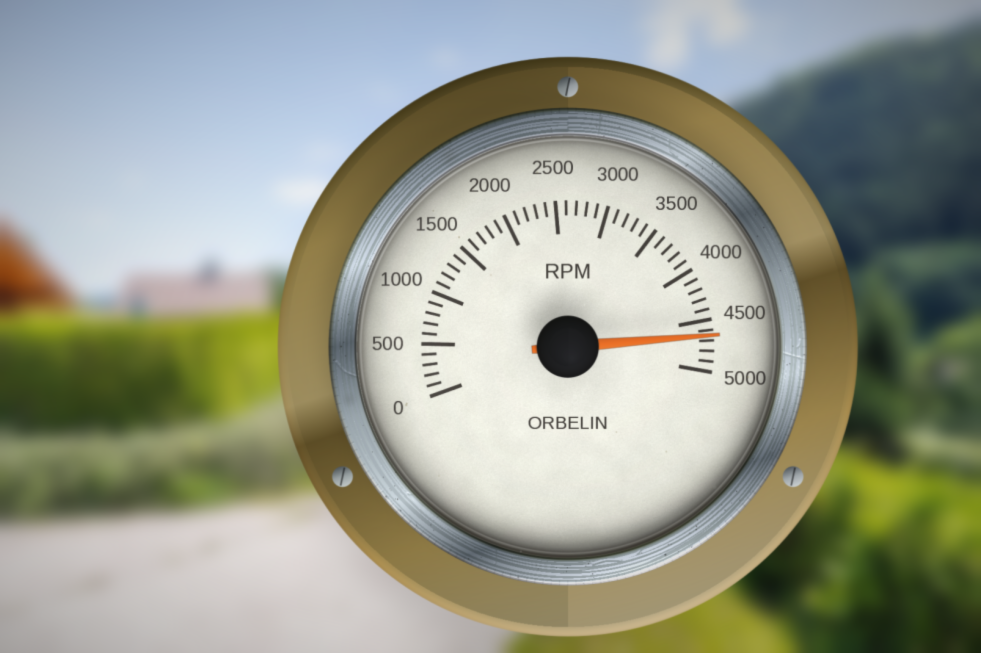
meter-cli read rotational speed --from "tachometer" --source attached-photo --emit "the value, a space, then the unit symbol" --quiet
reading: 4650 rpm
